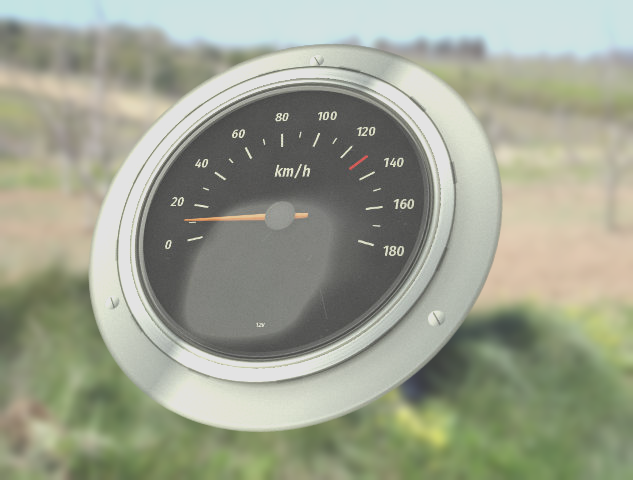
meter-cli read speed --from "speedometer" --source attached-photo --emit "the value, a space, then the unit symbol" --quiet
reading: 10 km/h
